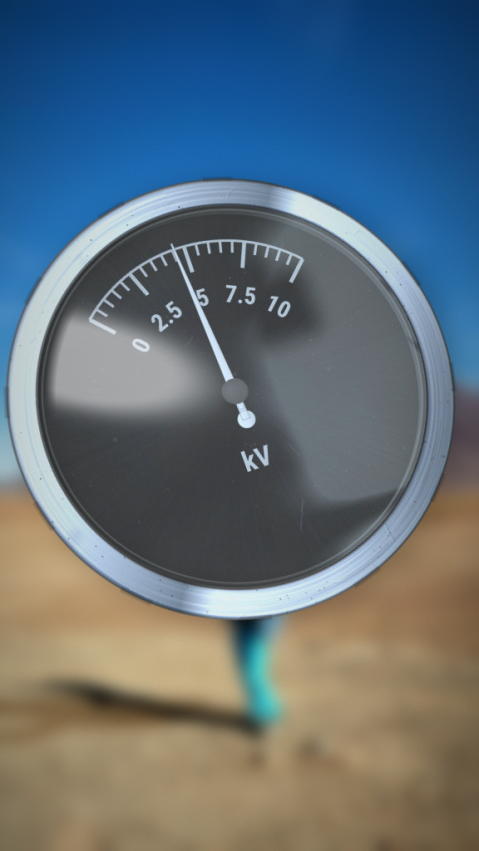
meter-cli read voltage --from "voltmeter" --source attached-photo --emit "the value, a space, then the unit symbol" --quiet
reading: 4.5 kV
